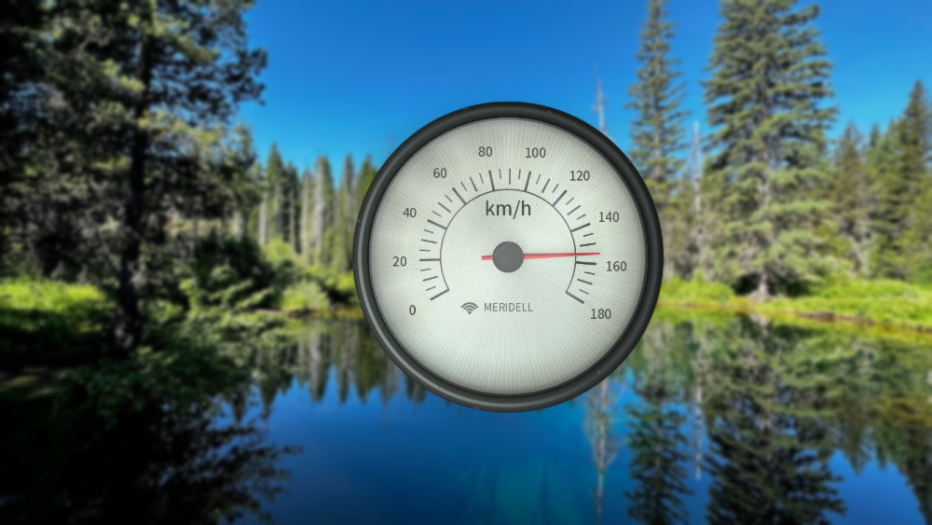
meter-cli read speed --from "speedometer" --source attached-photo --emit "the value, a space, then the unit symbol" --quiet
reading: 155 km/h
